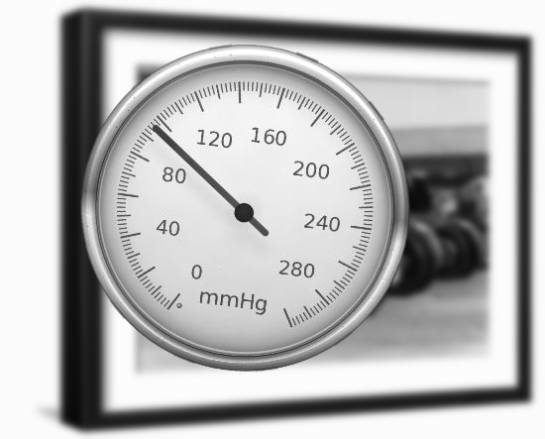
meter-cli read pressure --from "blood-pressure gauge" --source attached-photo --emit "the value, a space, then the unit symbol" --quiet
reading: 96 mmHg
